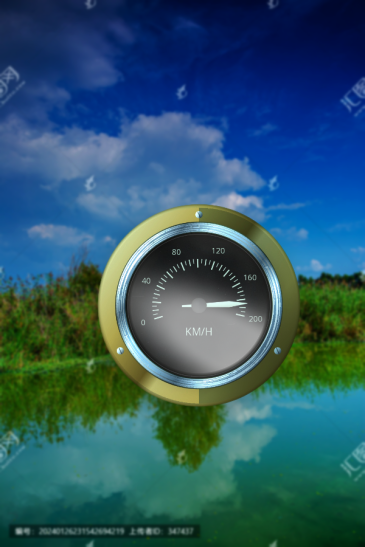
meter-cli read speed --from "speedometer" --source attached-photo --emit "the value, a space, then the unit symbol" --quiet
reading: 185 km/h
